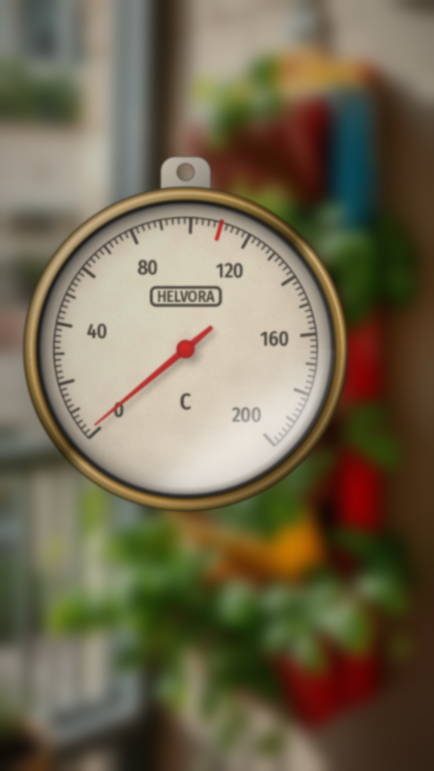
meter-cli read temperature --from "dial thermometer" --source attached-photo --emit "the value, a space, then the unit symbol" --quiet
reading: 2 °C
